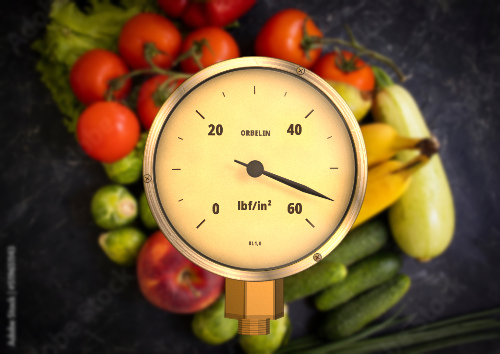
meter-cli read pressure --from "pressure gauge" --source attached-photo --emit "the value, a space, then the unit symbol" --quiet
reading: 55 psi
